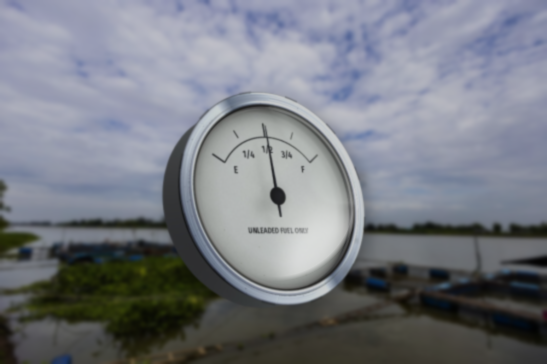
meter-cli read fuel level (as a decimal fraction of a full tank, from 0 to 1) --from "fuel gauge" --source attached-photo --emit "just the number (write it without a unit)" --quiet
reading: 0.5
